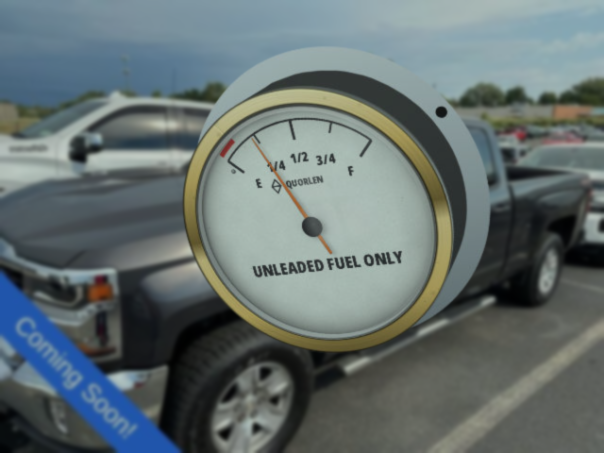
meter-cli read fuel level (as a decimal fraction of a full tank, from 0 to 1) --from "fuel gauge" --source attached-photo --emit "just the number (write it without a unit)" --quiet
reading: 0.25
